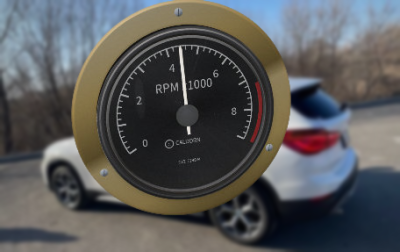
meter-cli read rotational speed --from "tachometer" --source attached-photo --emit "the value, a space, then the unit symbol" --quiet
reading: 4400 rpm
